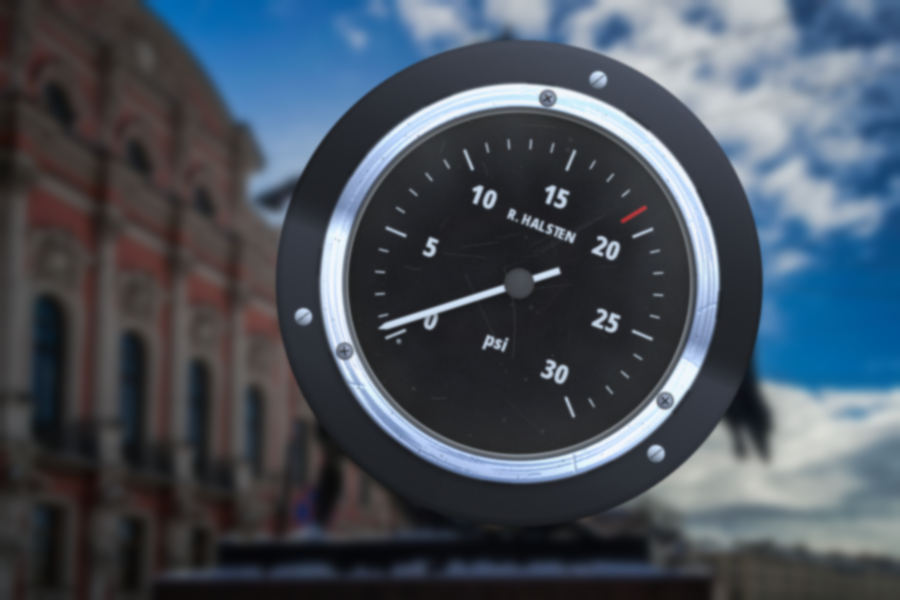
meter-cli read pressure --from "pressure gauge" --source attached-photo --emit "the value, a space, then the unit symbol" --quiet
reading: 0.5 psi
